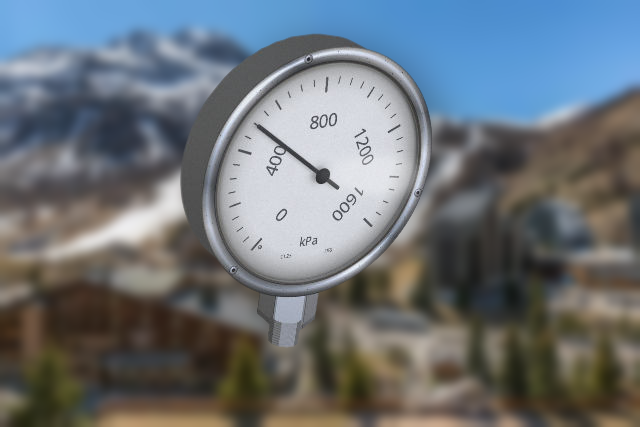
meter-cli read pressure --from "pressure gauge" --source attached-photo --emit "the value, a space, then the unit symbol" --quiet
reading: 500 kPa
